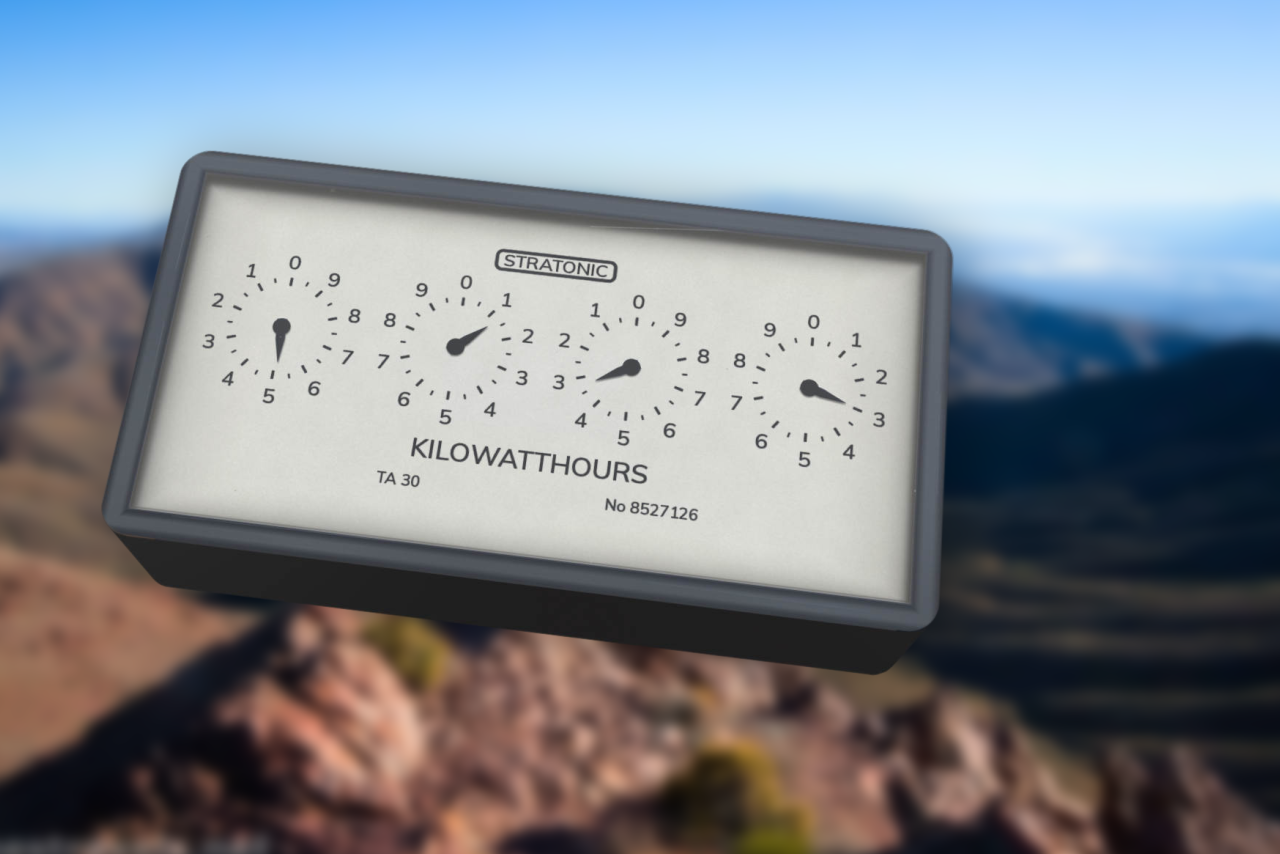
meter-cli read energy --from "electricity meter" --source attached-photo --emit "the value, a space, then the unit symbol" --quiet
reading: 5133 kWh
